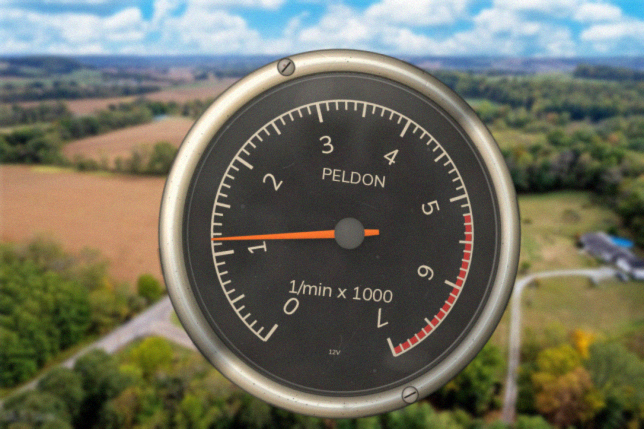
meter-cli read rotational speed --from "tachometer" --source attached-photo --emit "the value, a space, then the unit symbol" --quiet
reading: 1150 rpm
